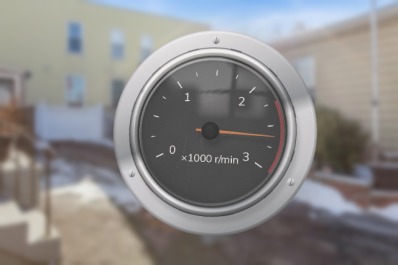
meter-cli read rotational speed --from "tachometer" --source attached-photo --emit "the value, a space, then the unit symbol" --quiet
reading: 2625 rpm
